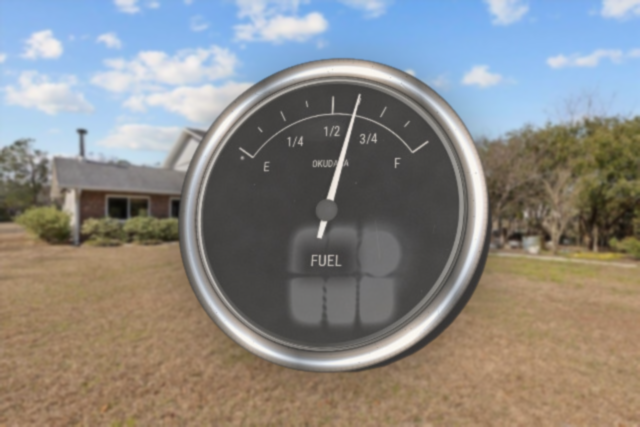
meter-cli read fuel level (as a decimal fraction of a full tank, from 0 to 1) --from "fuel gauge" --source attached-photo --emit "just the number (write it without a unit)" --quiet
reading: 0.625
